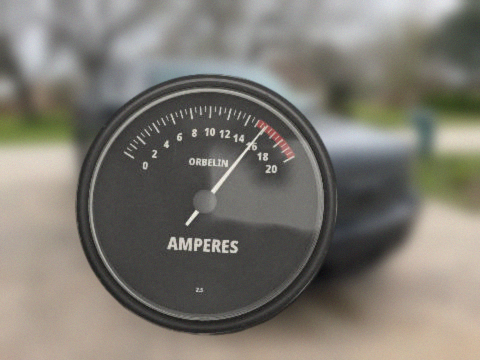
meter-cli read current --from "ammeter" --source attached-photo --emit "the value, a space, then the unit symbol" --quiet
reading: 16 A
